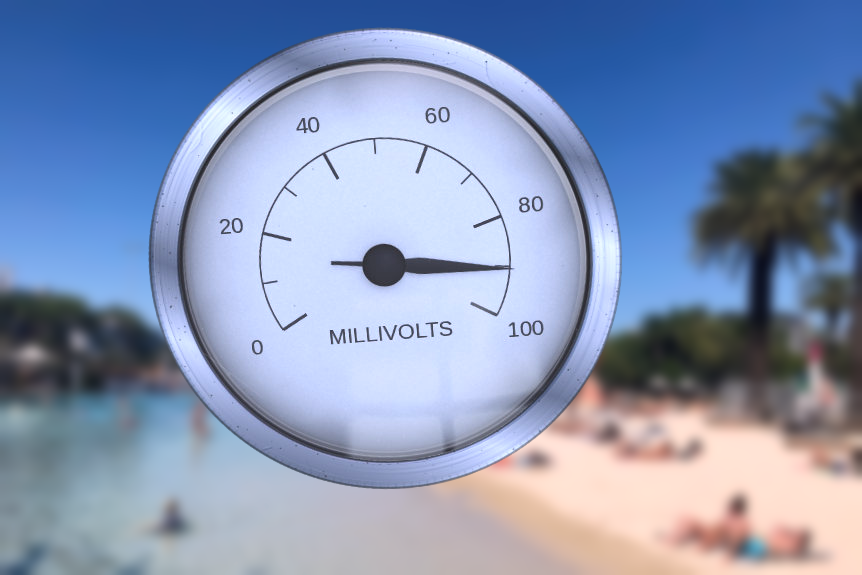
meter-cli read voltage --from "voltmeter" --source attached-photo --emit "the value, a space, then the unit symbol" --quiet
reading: 90 mV
